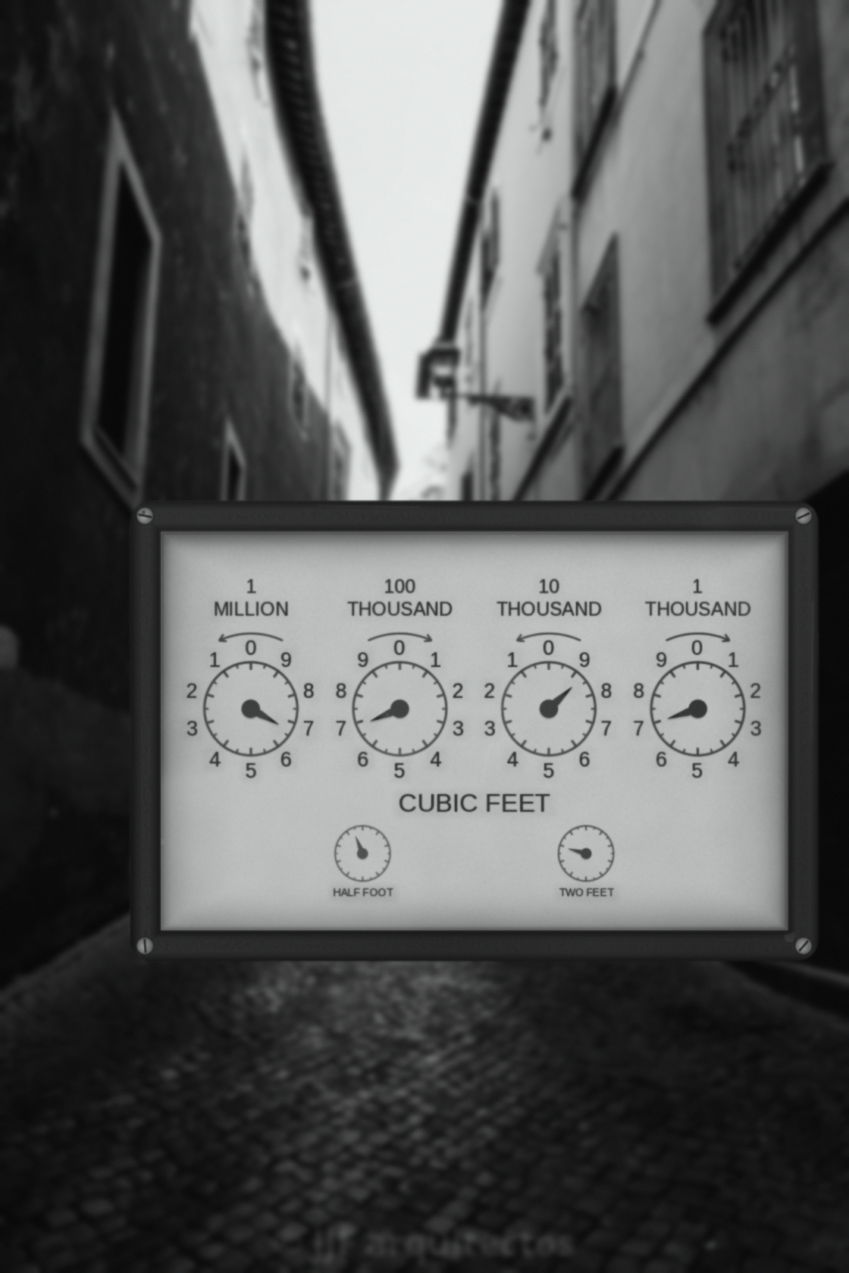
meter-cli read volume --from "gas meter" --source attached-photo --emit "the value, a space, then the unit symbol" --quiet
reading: 668700 ft³
